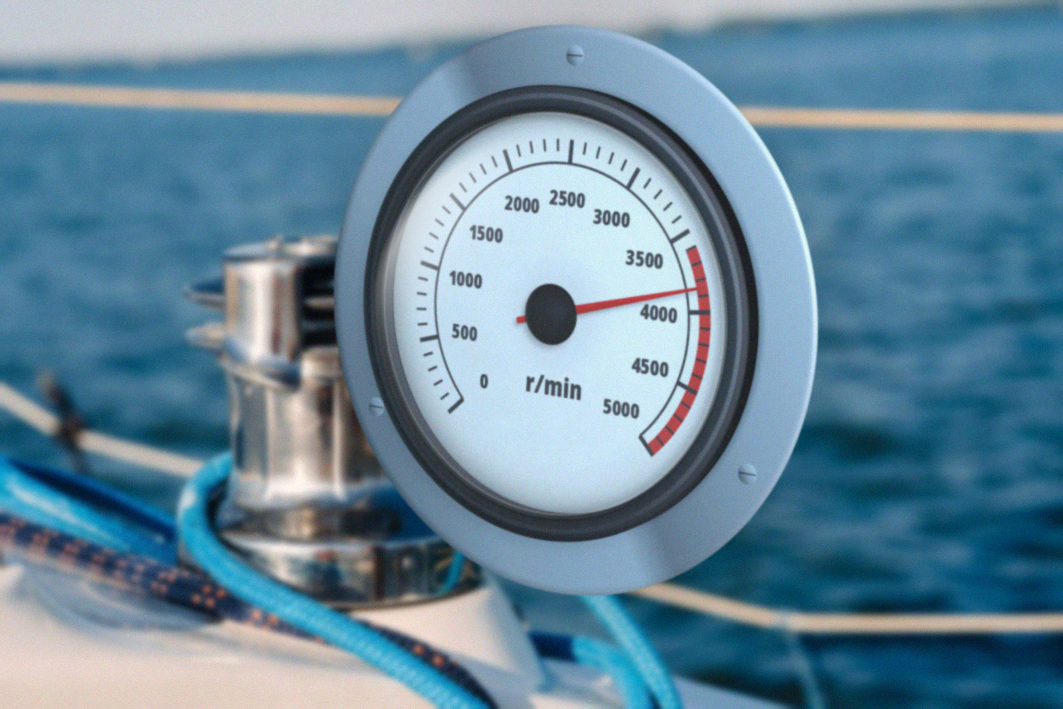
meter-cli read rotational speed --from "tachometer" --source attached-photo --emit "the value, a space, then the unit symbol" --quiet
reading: 3850 rpm
